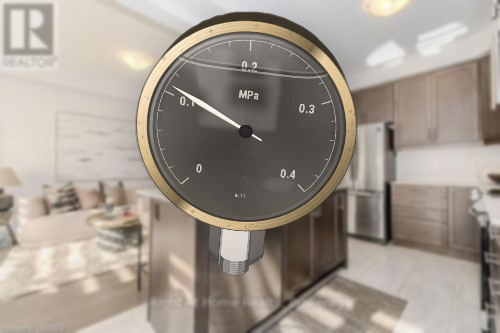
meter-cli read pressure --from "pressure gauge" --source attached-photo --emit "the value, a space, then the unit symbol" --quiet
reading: 0.11 MPa
